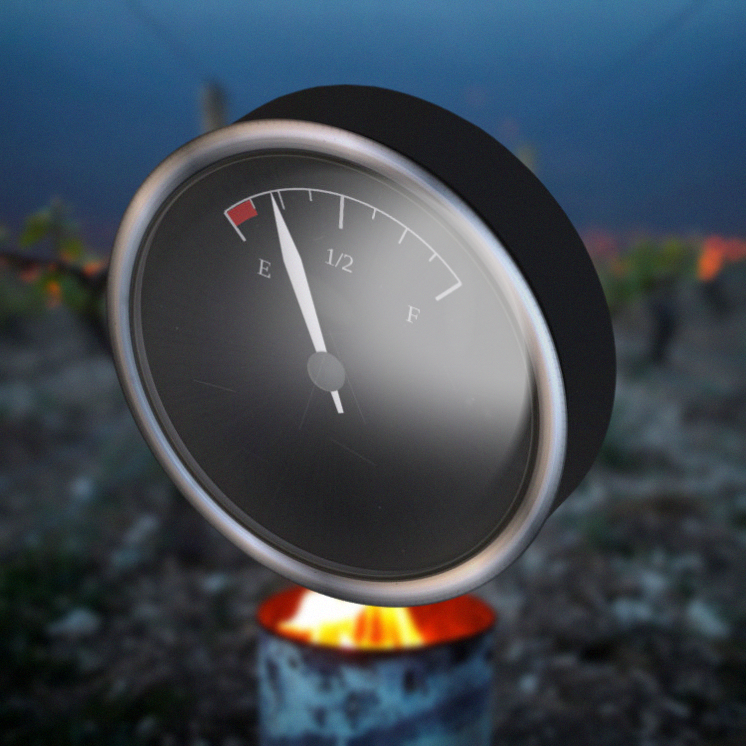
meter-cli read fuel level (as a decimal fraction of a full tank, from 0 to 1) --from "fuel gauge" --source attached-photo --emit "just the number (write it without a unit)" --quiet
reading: 0.25
